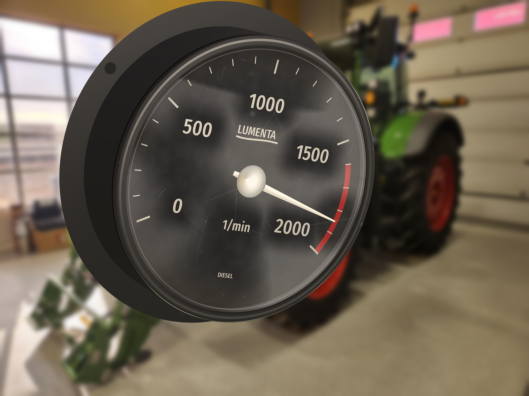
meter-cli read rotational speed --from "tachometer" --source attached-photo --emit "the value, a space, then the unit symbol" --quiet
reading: 1850 rpm
